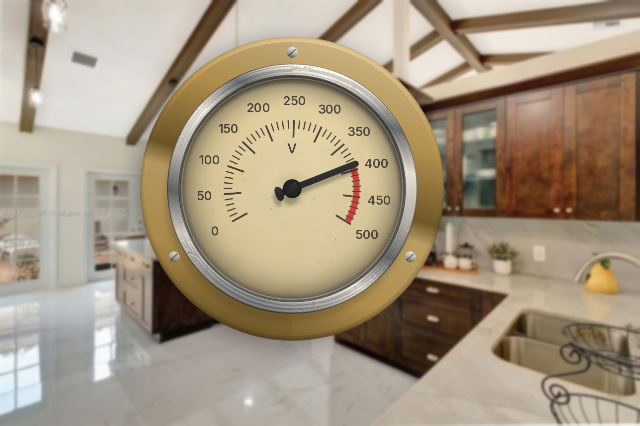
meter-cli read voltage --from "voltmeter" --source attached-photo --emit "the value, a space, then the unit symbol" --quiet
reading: 390 V
